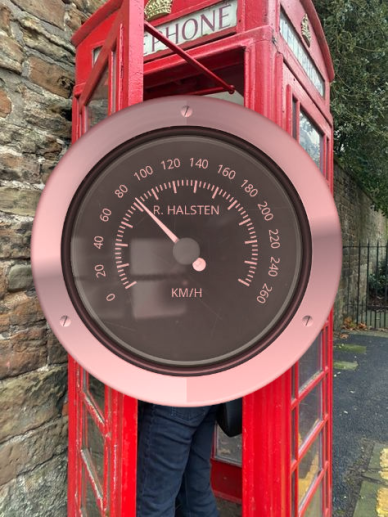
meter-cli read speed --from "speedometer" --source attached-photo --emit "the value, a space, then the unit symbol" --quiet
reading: 84 km/h
